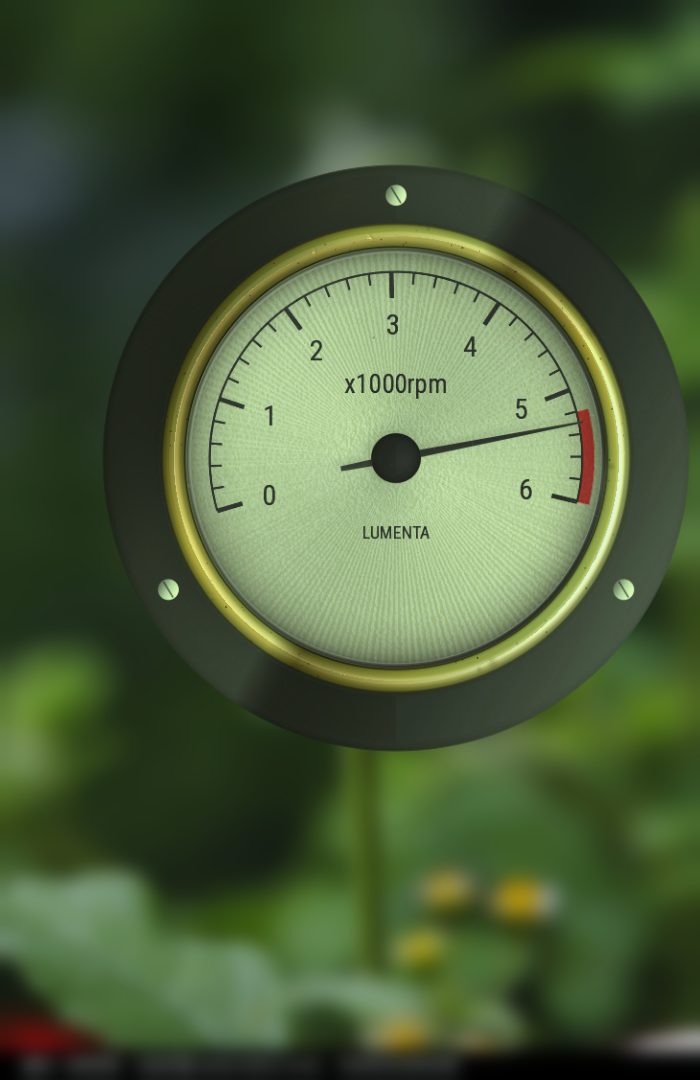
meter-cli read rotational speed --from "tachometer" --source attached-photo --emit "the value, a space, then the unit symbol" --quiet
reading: 5300 rpm
